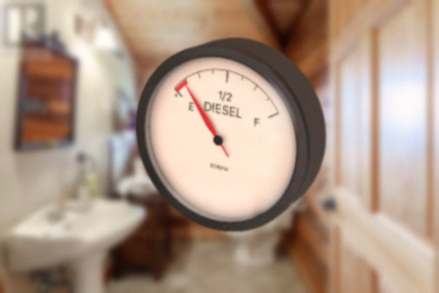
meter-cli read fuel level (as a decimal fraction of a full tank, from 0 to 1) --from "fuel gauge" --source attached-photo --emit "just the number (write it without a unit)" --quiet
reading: 0.125
